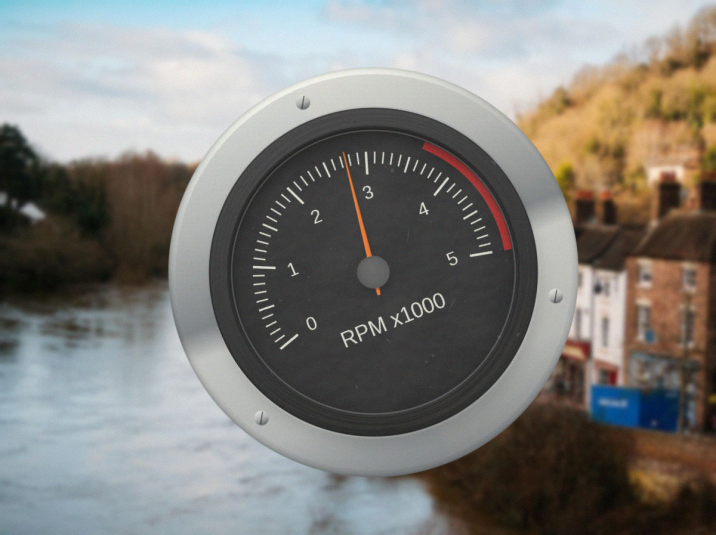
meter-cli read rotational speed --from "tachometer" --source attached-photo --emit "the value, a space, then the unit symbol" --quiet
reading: 2750 rpm
